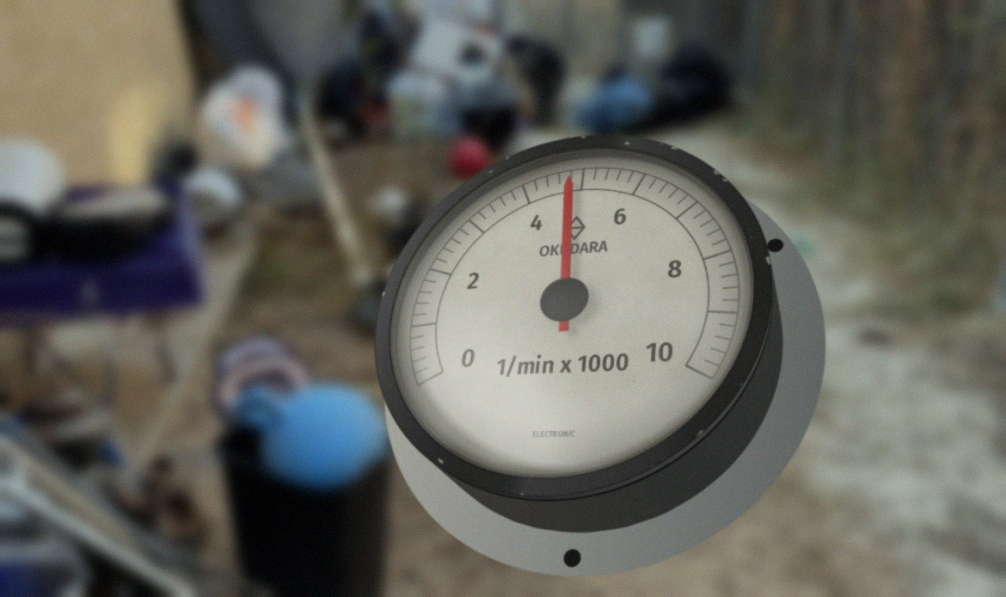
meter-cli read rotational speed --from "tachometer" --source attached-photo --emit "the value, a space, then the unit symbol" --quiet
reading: 4800 rpm
